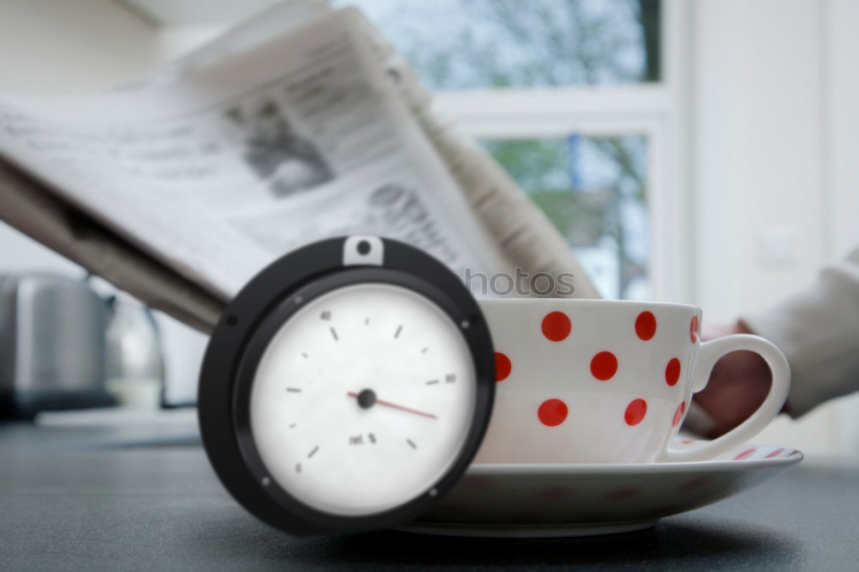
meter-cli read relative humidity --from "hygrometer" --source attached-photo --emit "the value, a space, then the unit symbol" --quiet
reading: 90 %
